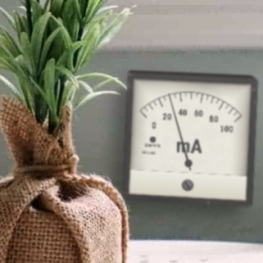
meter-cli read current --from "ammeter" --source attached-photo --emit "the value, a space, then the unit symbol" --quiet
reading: 30 mA
